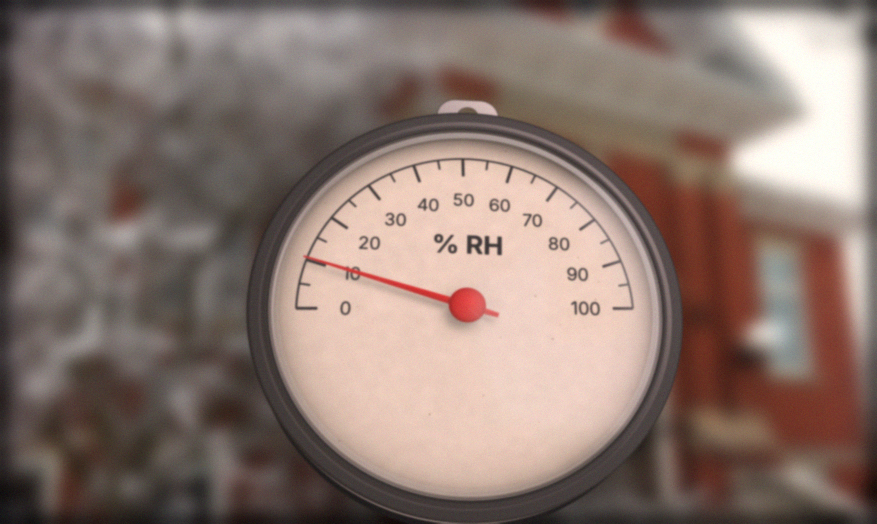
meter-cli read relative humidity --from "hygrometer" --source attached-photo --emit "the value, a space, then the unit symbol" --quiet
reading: 10 %
